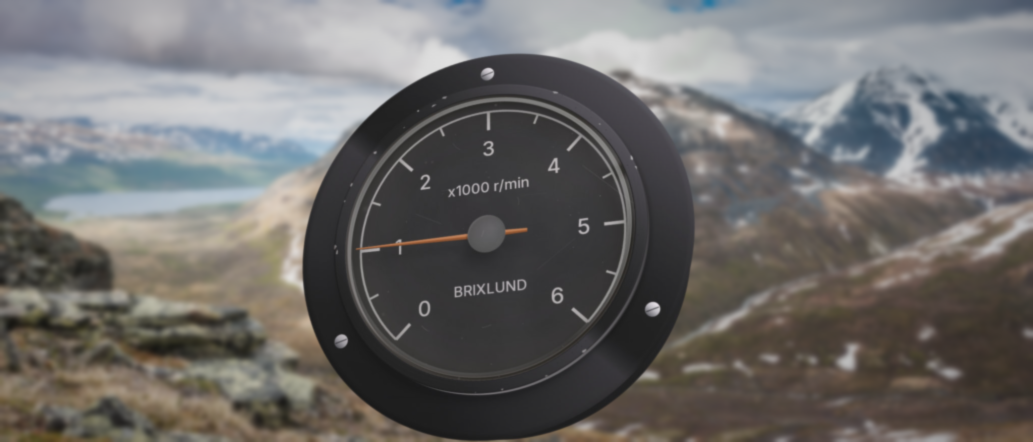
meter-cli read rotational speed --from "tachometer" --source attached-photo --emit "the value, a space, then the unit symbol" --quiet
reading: 1000 rpm
